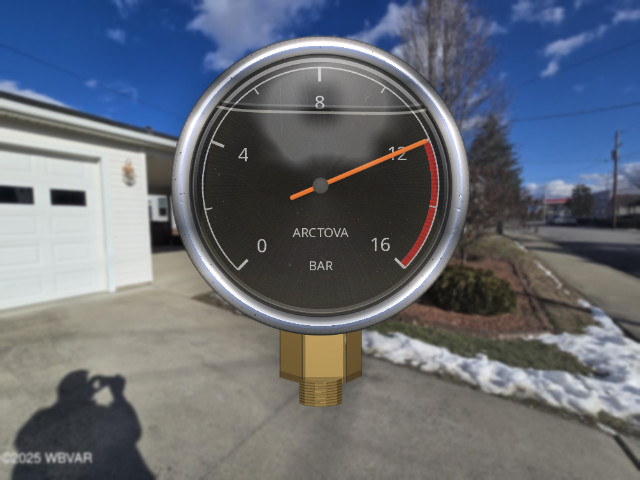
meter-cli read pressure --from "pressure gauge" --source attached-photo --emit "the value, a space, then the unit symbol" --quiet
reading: 12 bar
